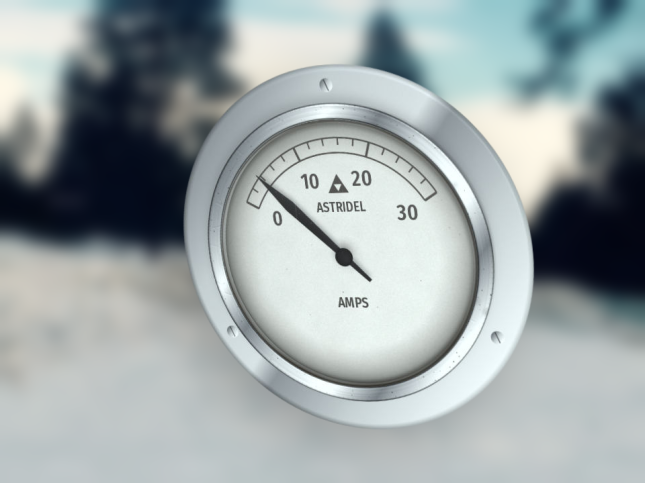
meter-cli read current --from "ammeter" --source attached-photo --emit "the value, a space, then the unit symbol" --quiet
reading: 4 A
